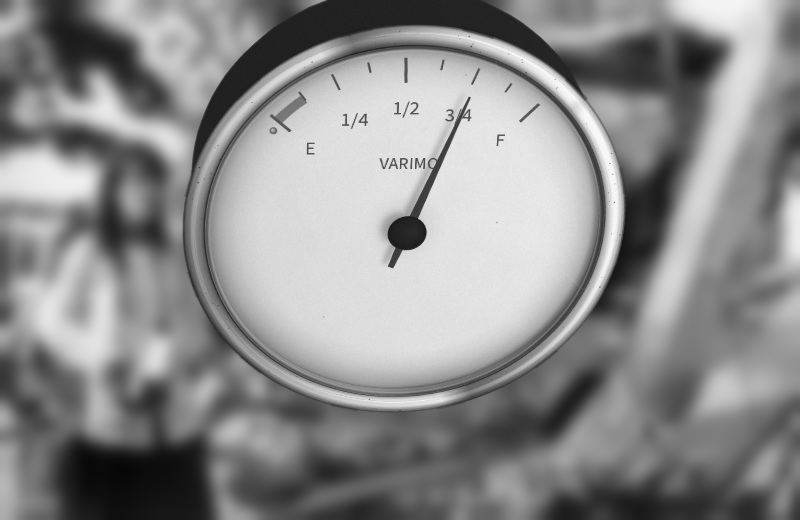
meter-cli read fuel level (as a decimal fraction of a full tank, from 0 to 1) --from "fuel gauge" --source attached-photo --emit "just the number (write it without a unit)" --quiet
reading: 0.75
